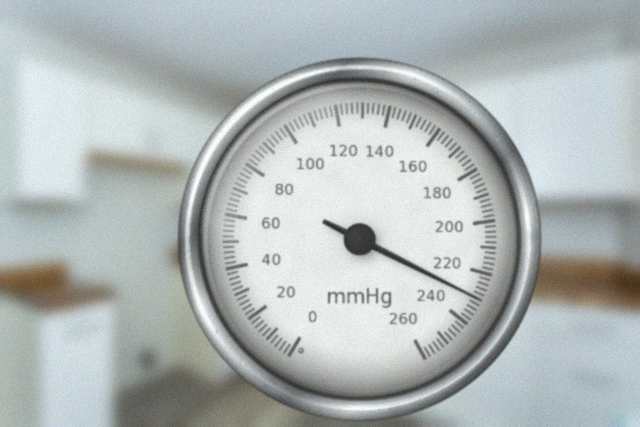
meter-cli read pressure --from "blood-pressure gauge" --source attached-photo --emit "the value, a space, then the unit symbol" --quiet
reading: 230 mmHg
